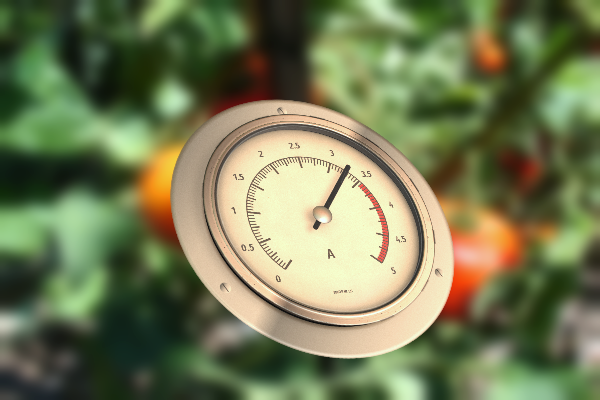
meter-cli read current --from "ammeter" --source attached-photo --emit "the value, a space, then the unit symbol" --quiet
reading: 3.25 A
